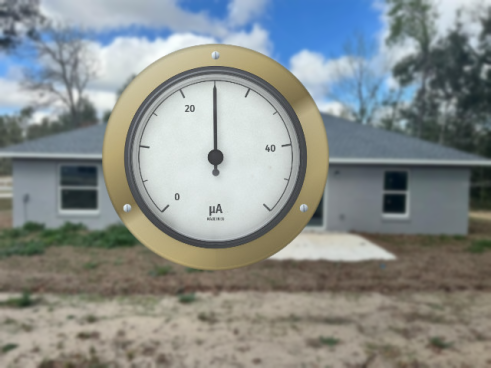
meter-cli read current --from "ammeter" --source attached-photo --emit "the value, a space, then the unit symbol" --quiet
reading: 25 µA
